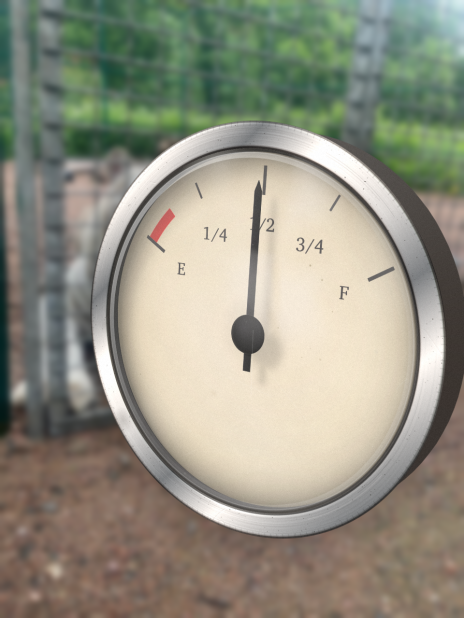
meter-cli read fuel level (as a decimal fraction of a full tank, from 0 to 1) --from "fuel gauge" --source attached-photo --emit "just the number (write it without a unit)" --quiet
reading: 0.5
